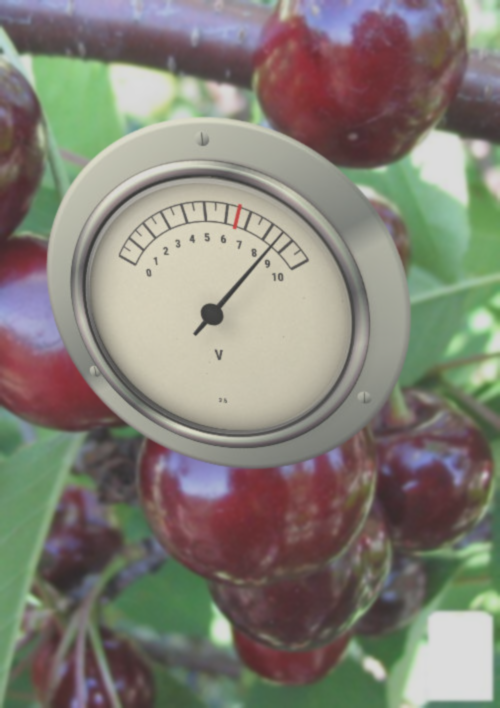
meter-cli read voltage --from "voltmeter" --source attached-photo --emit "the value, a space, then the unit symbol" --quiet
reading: 8.5 V
